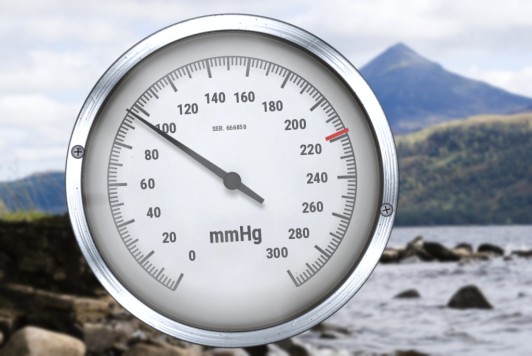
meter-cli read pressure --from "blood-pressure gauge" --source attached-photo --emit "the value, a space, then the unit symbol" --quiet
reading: 96 mmHg
